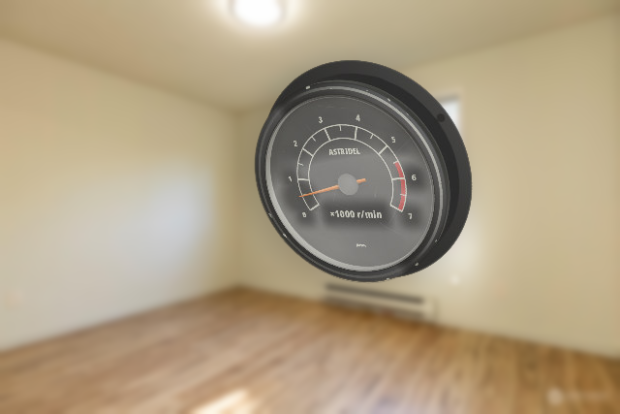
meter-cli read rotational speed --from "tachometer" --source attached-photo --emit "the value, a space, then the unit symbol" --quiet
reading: 500 rpm
